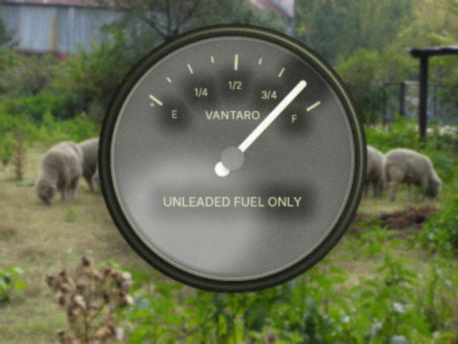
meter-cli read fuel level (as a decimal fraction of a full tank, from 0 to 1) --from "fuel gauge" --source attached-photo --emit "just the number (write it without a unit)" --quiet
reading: 0.875
